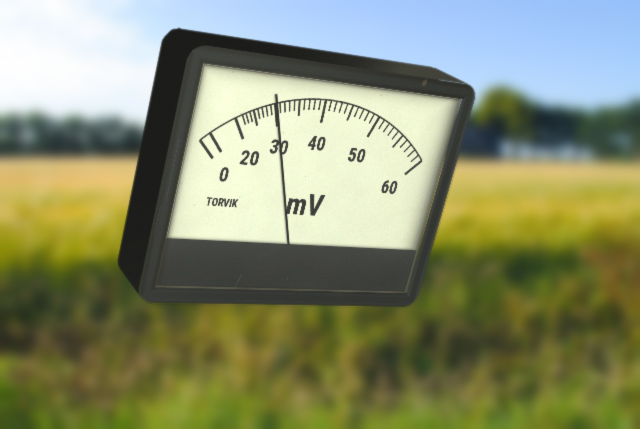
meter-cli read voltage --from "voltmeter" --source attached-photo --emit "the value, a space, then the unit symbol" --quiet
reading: 30 mV
